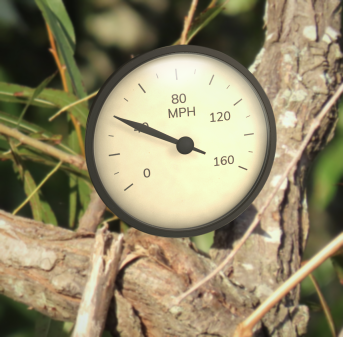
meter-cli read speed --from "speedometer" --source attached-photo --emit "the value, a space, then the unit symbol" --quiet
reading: 40 mph
